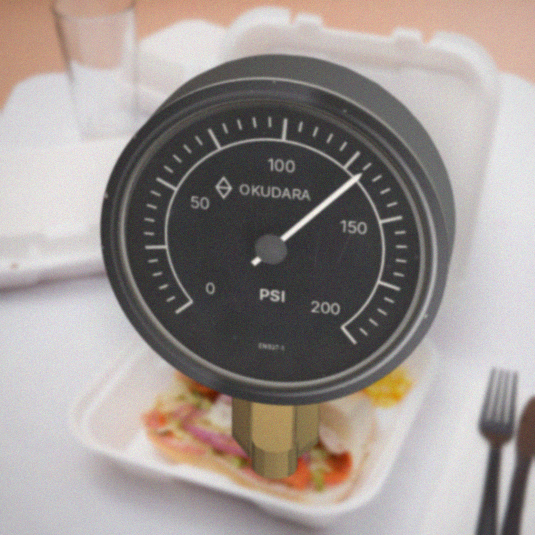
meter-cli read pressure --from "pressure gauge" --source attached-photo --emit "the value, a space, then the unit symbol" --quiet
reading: 130 psi
